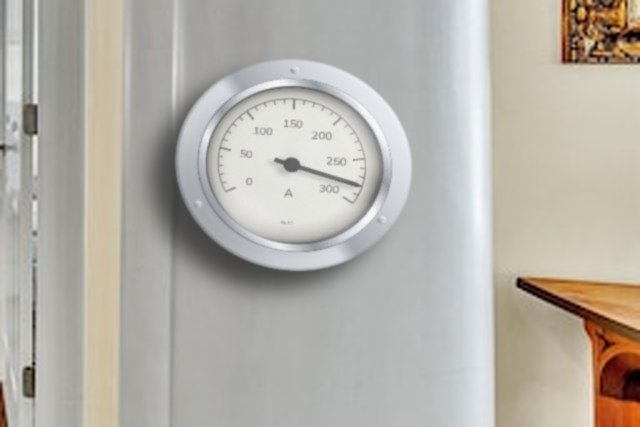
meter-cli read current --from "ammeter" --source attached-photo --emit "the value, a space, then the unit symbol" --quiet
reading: 280 A
